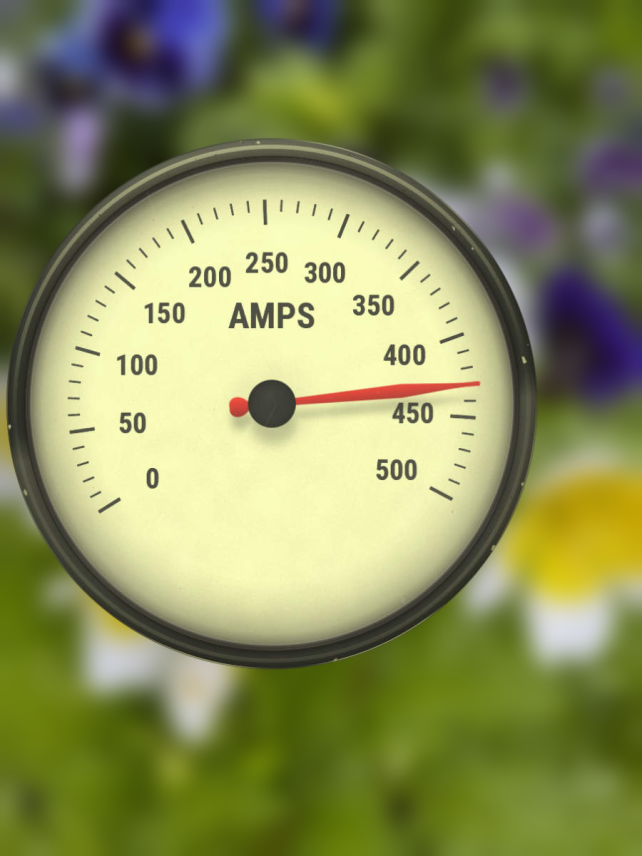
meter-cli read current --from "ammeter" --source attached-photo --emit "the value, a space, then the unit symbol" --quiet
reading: 430 A
